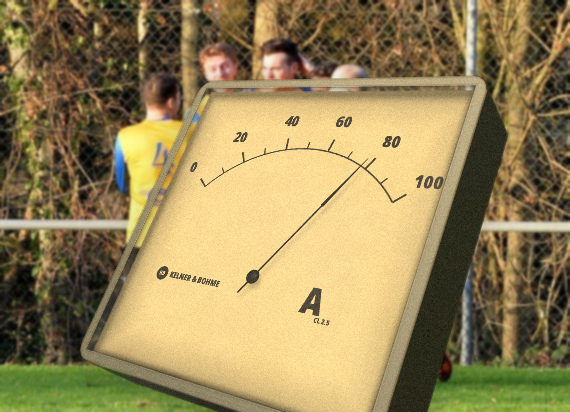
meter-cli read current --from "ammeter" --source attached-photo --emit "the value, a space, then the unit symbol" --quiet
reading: 80 A
